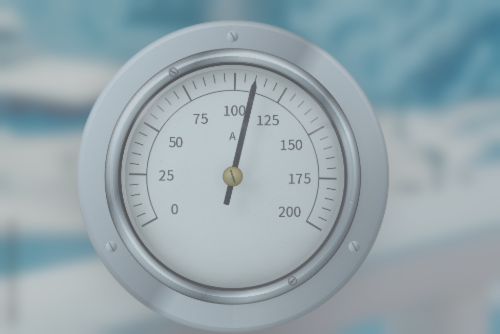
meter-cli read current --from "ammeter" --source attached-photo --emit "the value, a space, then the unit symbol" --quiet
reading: 110 A
